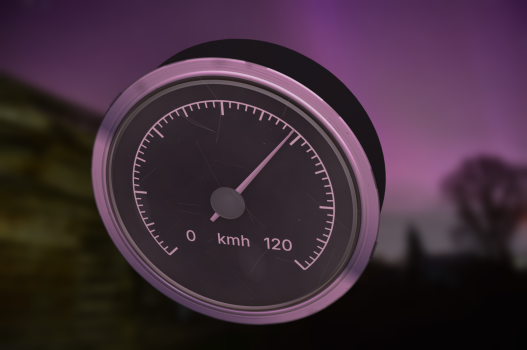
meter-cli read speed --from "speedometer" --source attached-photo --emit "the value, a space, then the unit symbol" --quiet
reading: 78 km/h
